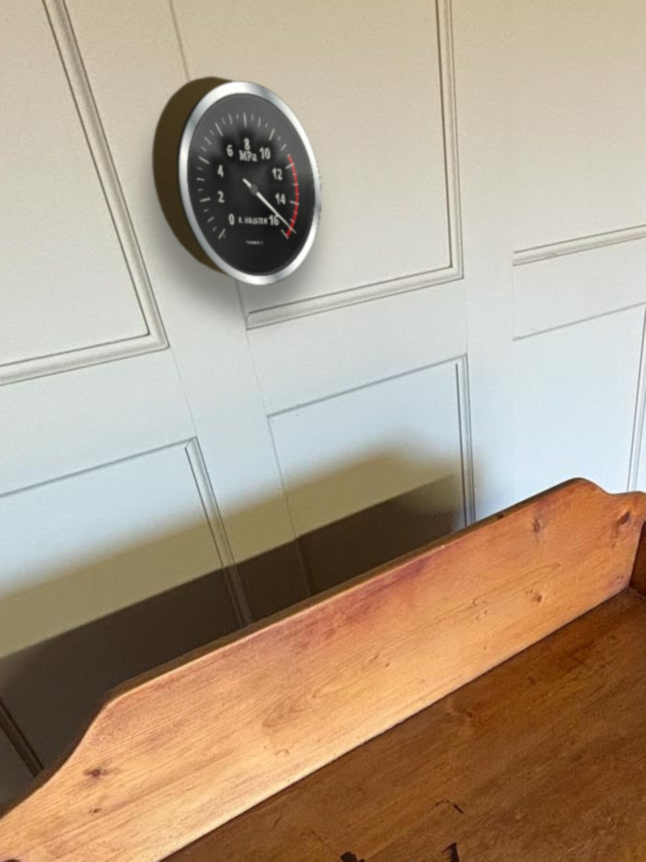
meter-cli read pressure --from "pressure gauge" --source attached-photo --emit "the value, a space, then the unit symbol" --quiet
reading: 15.5 MPa
